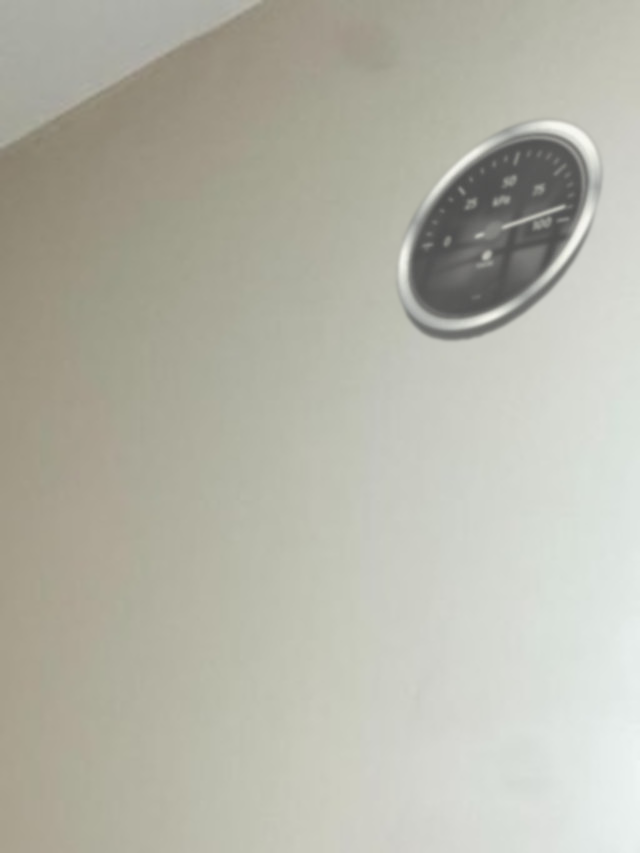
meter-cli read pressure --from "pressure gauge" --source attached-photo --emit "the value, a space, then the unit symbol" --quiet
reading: 95 kPa
